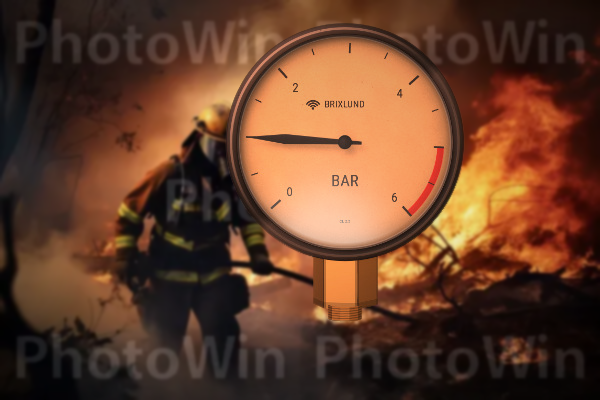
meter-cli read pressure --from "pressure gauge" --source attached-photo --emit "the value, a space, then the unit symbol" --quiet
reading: 1 bar
